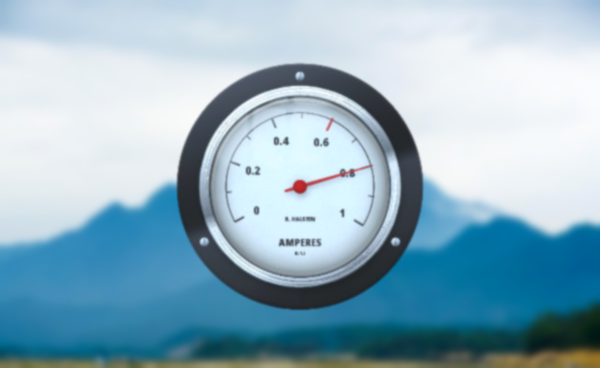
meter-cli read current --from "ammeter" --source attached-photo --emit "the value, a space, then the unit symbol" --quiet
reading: 0.8 A
